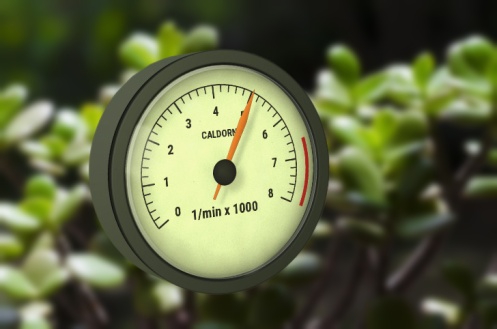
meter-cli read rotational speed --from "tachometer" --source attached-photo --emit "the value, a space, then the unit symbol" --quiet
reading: 5000 rpm
